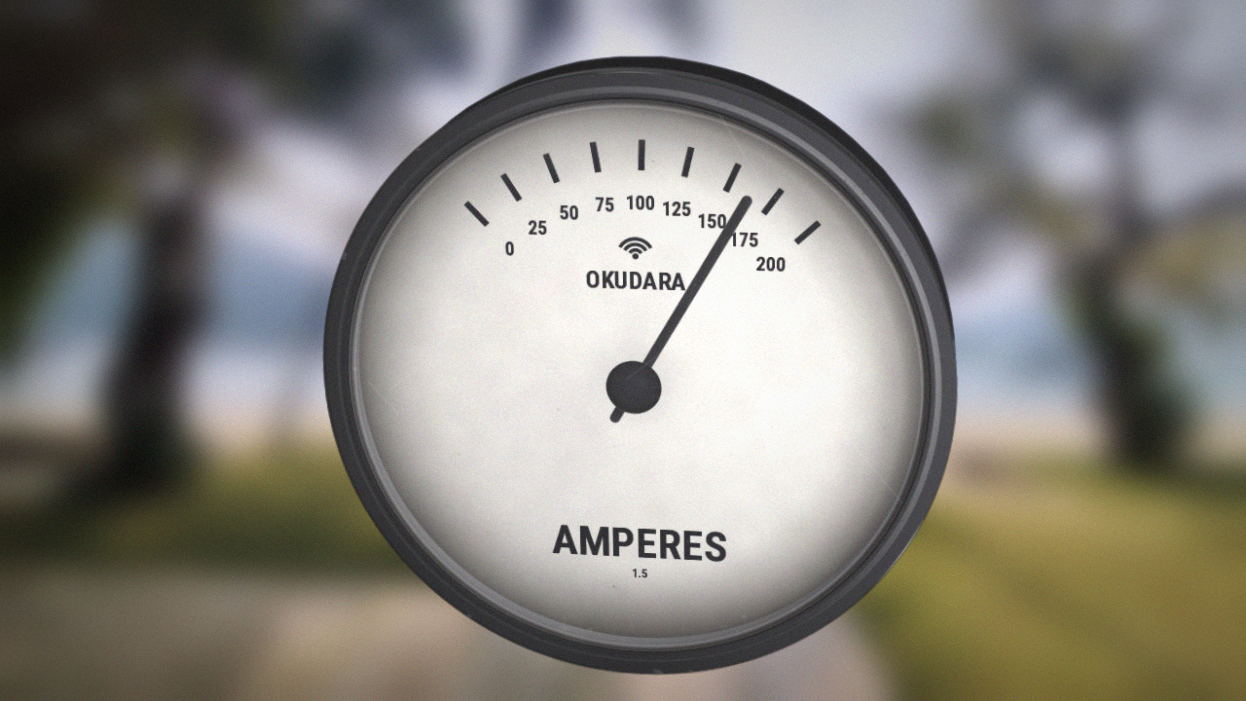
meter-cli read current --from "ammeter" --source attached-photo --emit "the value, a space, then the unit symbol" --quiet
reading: 162.5 A
